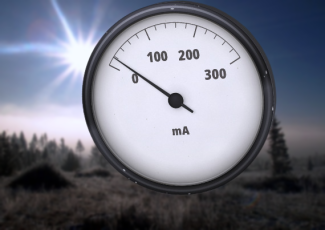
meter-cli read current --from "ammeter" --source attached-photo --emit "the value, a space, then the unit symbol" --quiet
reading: 20 mA
